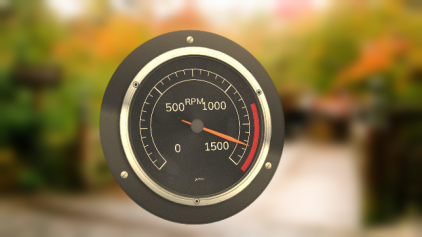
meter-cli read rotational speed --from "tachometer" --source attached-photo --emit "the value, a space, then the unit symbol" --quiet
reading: 1375 rpm
